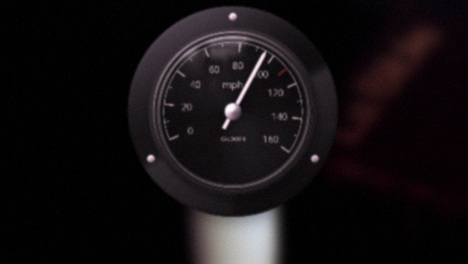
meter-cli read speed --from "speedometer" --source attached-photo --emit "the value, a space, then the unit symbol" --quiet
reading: 95 mph
